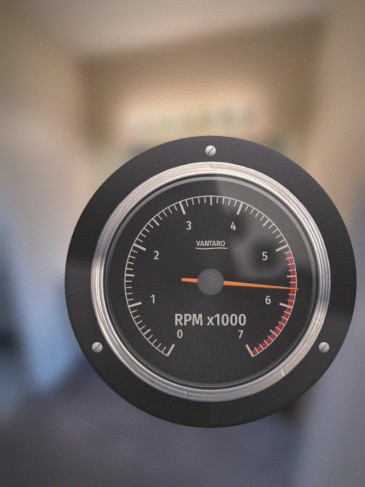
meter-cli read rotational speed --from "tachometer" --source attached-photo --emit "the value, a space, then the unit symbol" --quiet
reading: 5700 rpm
